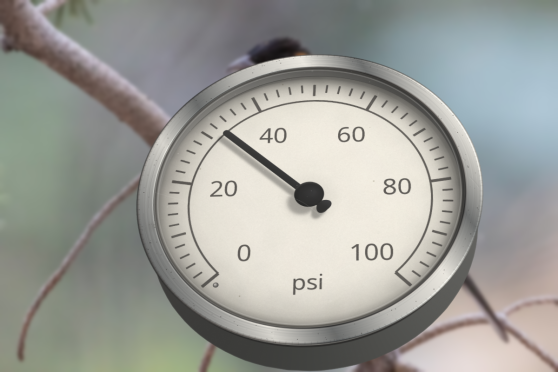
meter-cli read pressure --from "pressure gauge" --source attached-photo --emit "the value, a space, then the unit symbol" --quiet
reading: 32 psi
